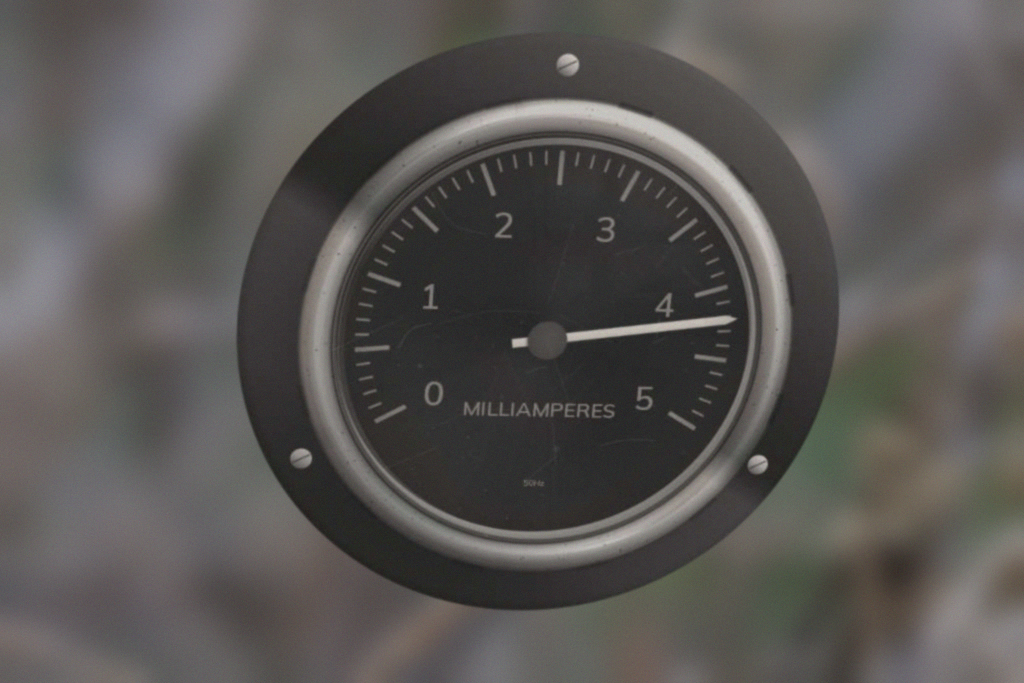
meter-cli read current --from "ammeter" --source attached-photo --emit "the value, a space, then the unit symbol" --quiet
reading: 4.2 mA
